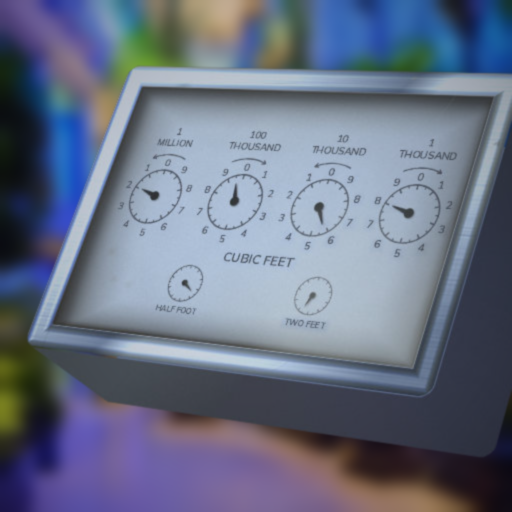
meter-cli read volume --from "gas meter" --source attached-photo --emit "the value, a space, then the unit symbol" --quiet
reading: 195800 ft³
